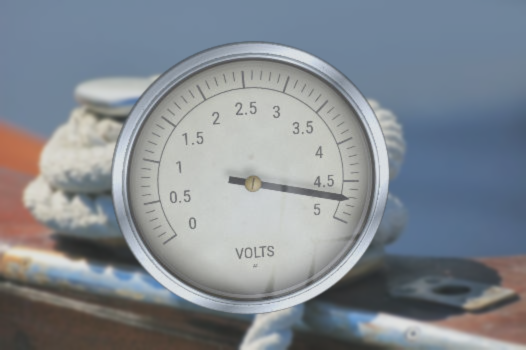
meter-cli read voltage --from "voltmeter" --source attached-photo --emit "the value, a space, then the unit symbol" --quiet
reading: 4.7 V
